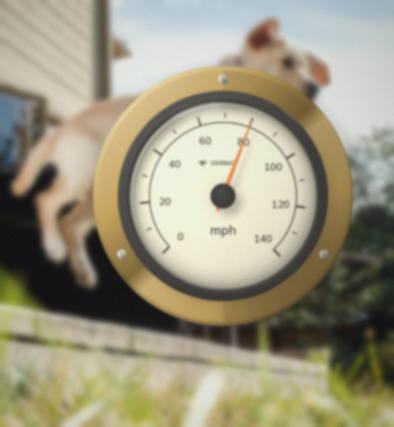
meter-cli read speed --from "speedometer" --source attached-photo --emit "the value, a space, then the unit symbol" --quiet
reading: 80 mph
